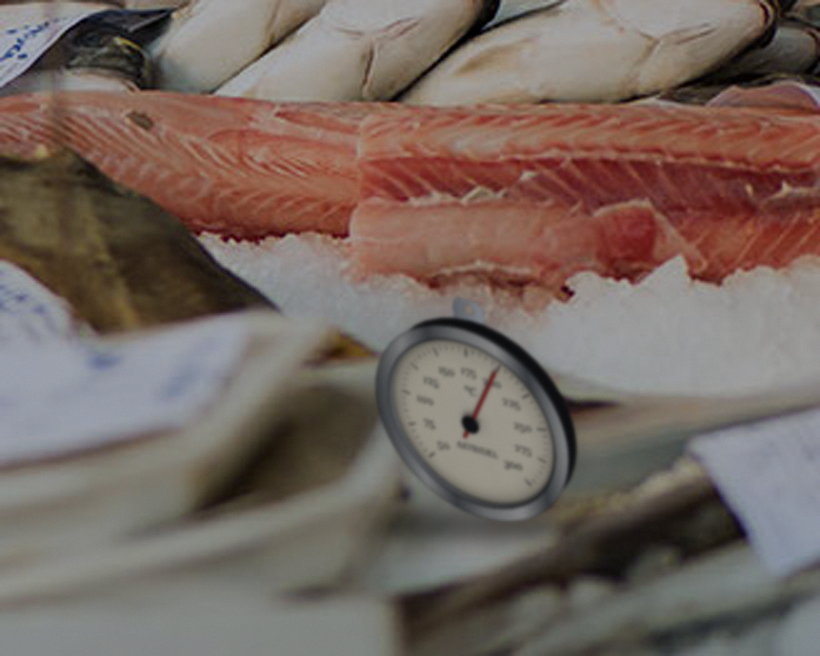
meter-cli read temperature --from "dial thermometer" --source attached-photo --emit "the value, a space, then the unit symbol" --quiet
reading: 200 °C
